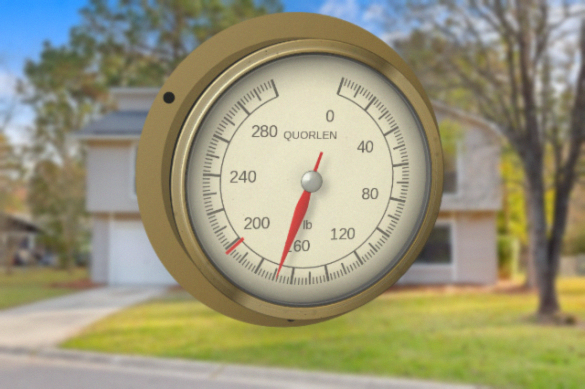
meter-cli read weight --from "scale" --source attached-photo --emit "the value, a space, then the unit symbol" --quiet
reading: 170 lb
